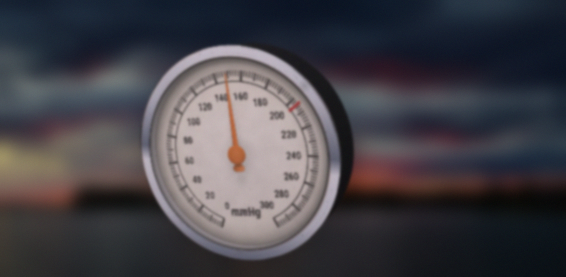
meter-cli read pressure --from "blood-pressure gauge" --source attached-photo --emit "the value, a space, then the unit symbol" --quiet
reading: 150 mmHg
